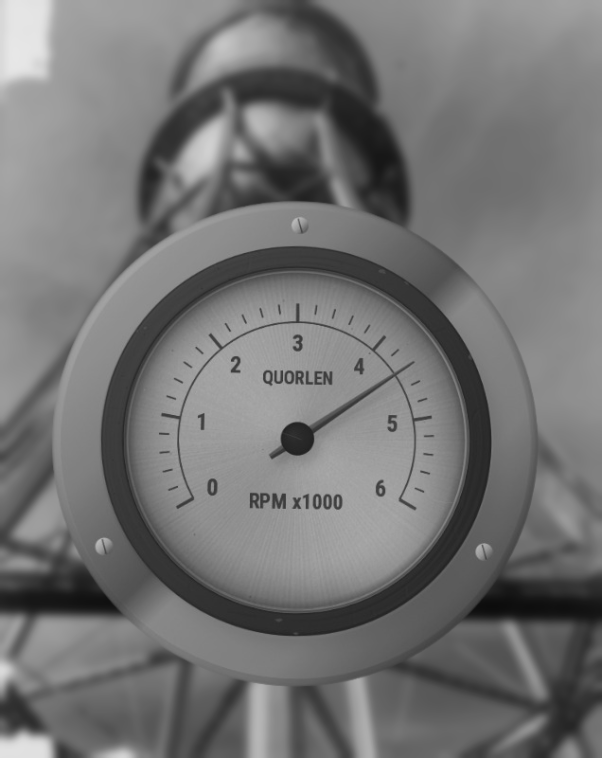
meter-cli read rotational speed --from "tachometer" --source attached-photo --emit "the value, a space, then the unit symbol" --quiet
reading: 4400 rpm
